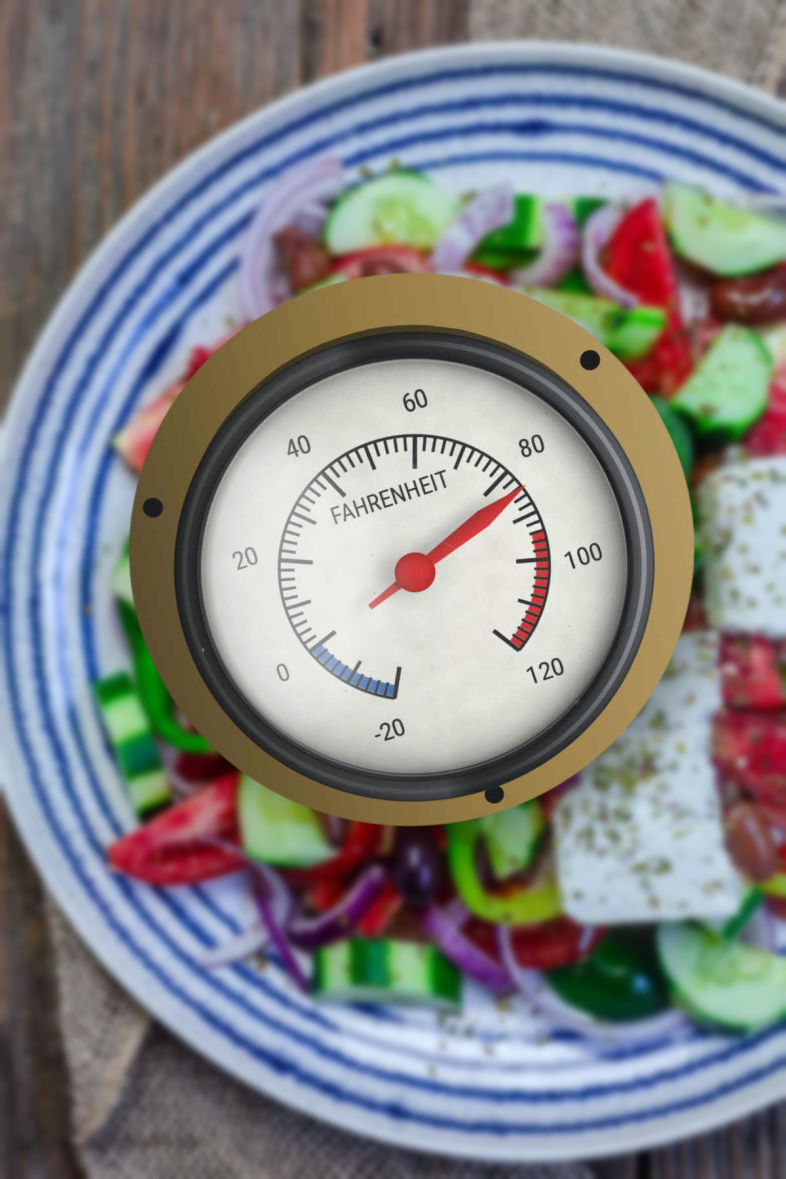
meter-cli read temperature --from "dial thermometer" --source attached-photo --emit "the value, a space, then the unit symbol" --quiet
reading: 84 °F
